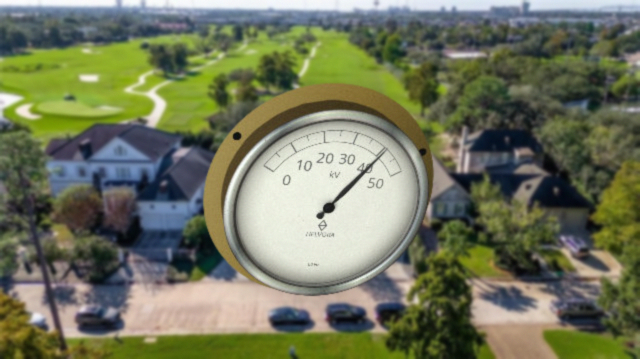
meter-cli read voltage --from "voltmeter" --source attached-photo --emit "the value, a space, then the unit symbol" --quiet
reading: 40 kV
